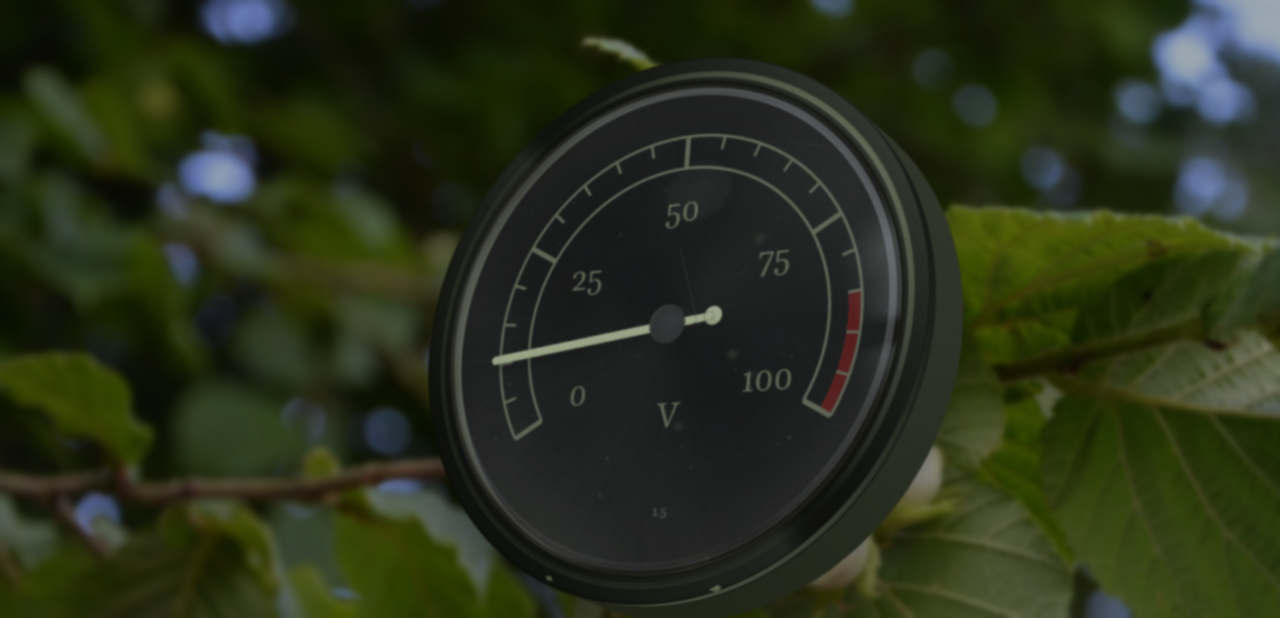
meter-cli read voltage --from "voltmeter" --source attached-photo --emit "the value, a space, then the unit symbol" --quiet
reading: 10 V
